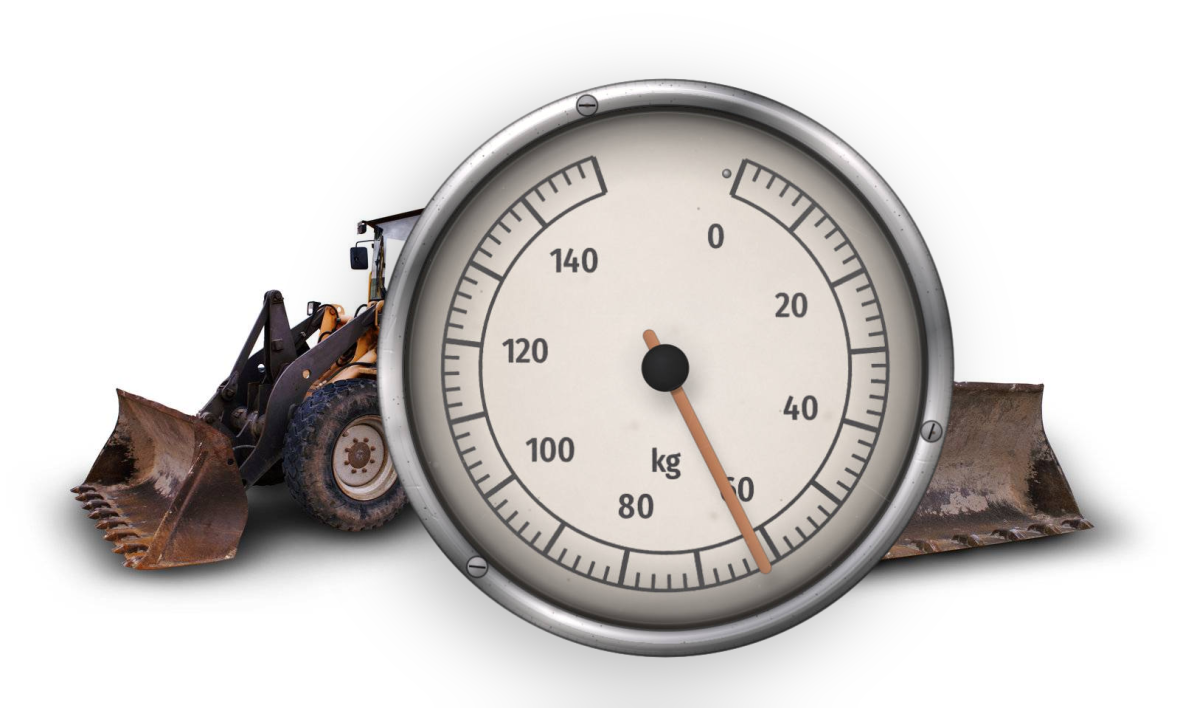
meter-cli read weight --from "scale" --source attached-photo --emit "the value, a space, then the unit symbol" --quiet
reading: 62 kg
